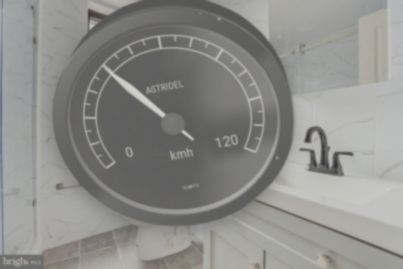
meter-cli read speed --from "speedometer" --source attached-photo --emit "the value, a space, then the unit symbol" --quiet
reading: 40 km/h
